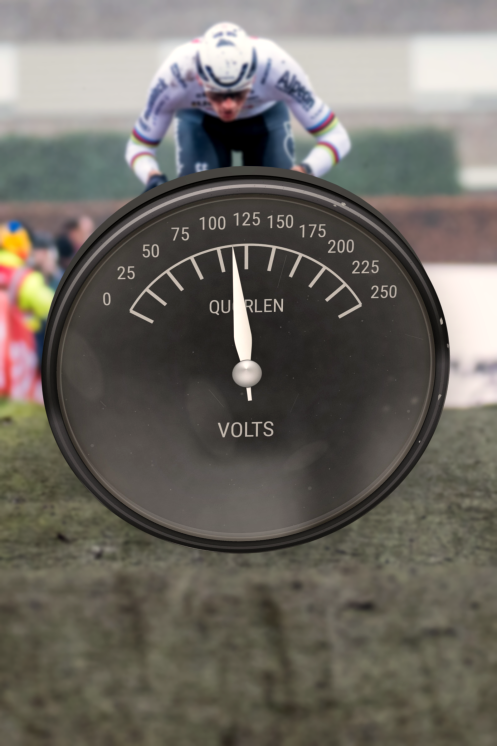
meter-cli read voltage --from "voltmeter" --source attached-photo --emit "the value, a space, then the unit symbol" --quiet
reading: 112.5 V
